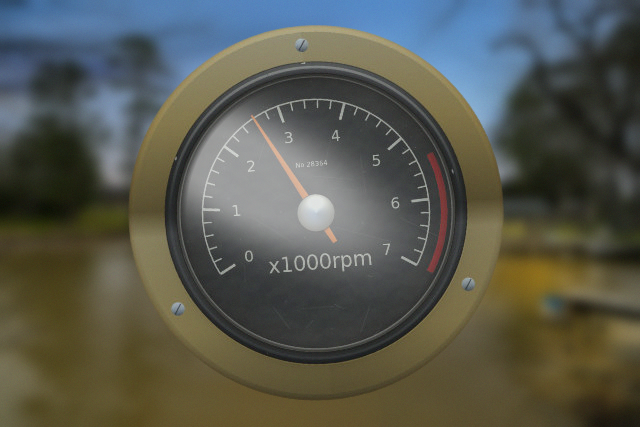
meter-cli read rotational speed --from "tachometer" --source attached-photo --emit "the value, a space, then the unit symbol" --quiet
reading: 2600 rpm
